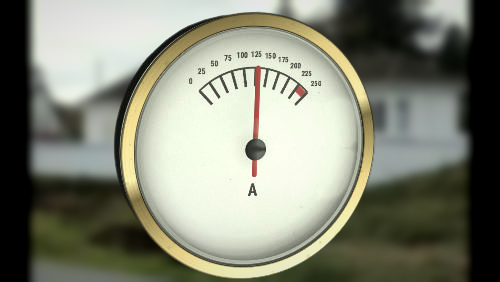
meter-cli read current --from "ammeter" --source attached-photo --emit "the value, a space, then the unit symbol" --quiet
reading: 125 A
